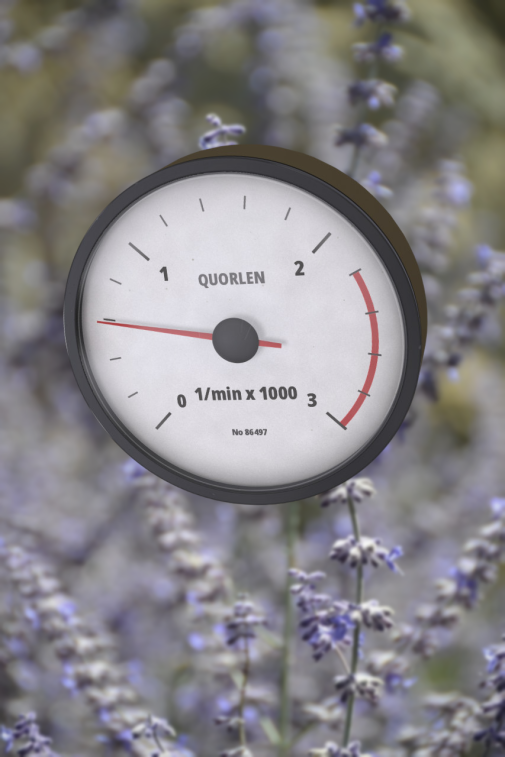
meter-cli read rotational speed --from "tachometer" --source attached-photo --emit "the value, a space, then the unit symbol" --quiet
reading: 600 rpm
